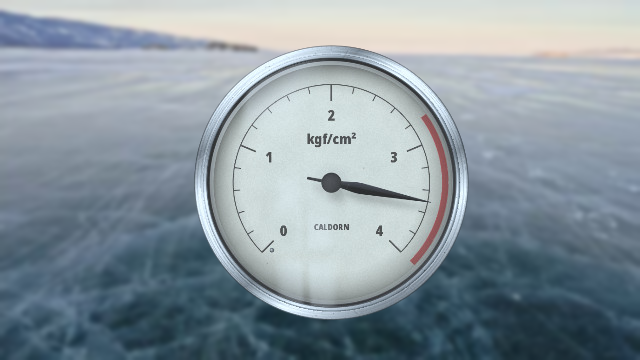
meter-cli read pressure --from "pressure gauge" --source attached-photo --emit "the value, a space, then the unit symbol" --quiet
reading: 3.5 kg/cm²
